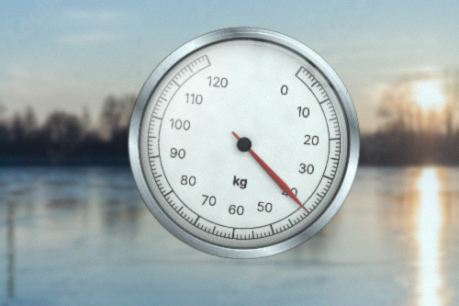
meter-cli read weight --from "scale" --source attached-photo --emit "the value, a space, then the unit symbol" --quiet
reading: 40 kg
